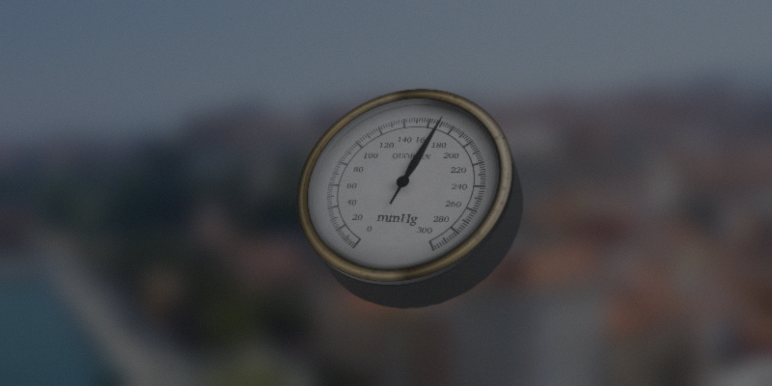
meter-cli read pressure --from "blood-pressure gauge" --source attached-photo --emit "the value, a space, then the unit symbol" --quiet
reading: 170 mmHg
